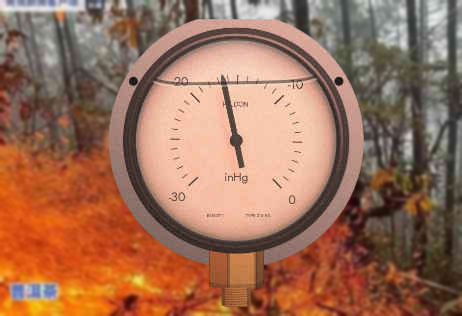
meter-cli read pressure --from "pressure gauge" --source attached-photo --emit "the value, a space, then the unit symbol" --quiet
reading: -16.5 inHg
